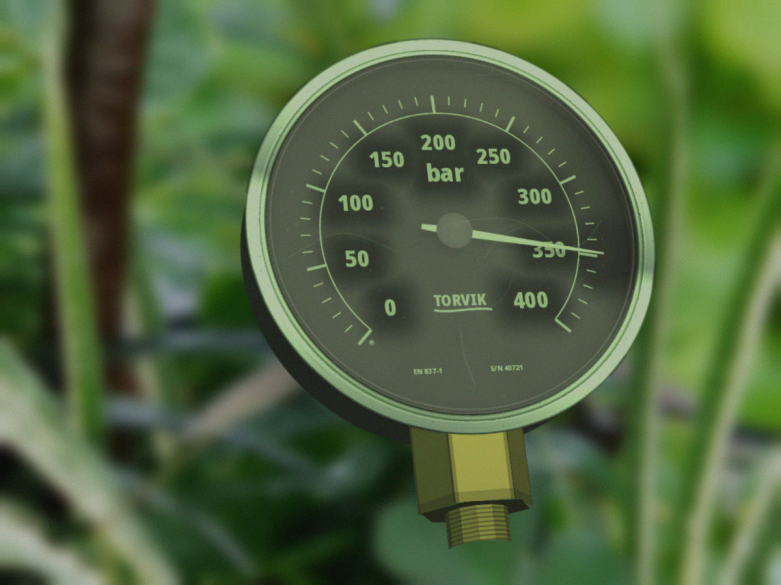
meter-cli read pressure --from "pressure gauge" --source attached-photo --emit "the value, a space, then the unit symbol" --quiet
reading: 350 bar
